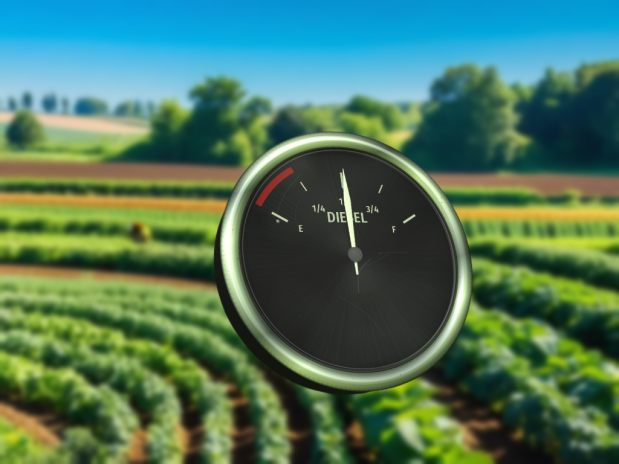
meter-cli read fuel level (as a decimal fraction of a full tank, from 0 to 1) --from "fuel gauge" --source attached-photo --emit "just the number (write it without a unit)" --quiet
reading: 0.5
